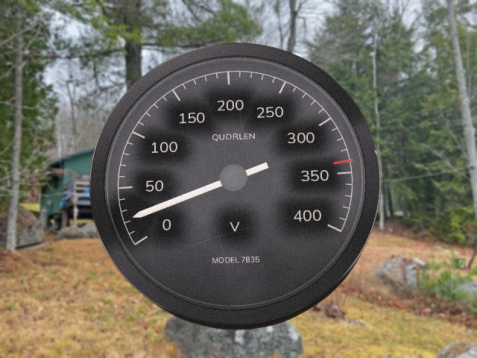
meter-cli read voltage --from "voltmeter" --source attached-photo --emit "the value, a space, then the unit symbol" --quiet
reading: 20 V
